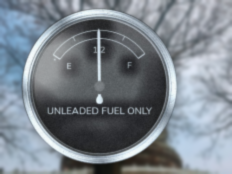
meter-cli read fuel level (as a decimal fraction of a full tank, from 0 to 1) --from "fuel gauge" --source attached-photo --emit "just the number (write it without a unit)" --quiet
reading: 0.5
